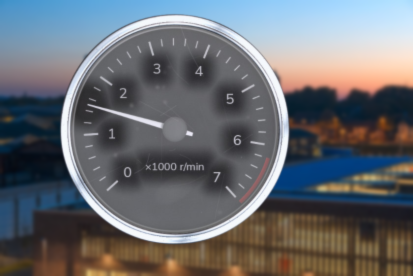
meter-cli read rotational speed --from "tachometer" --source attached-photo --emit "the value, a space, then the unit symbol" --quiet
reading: 1500 rpm
